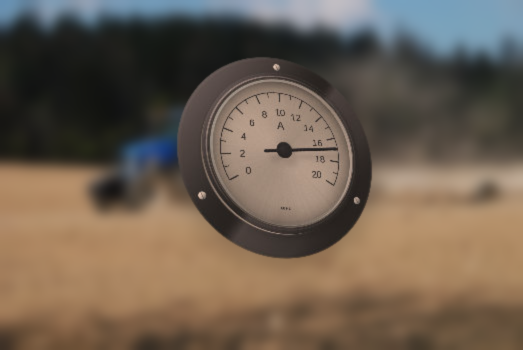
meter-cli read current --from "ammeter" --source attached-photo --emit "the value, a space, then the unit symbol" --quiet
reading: 17 A
